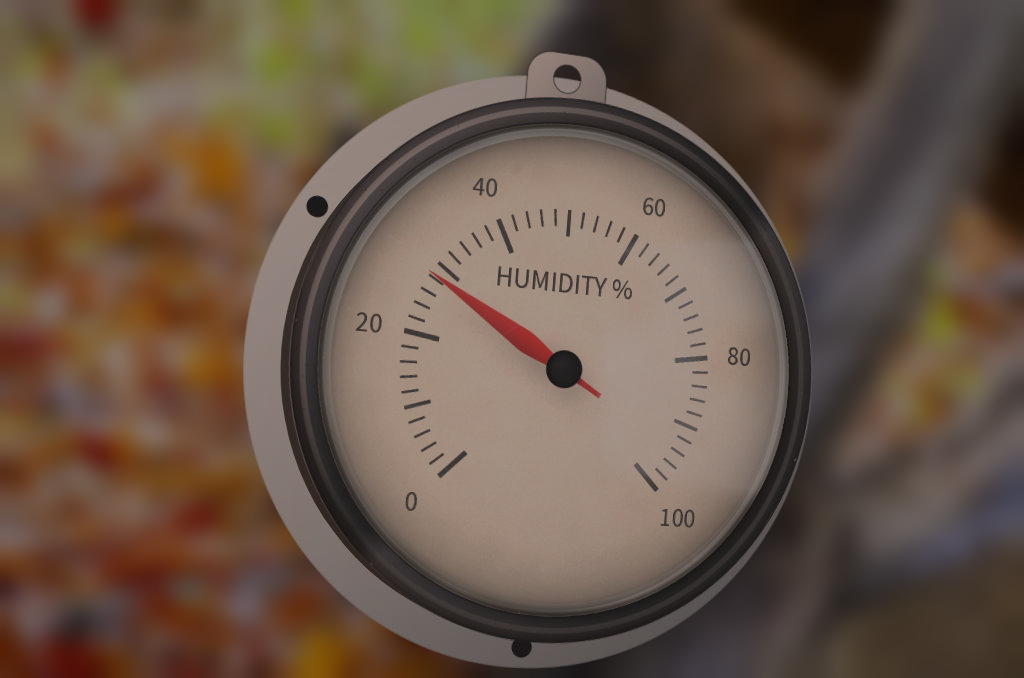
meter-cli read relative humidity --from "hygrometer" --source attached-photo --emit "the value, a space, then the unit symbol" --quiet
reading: 28 %
